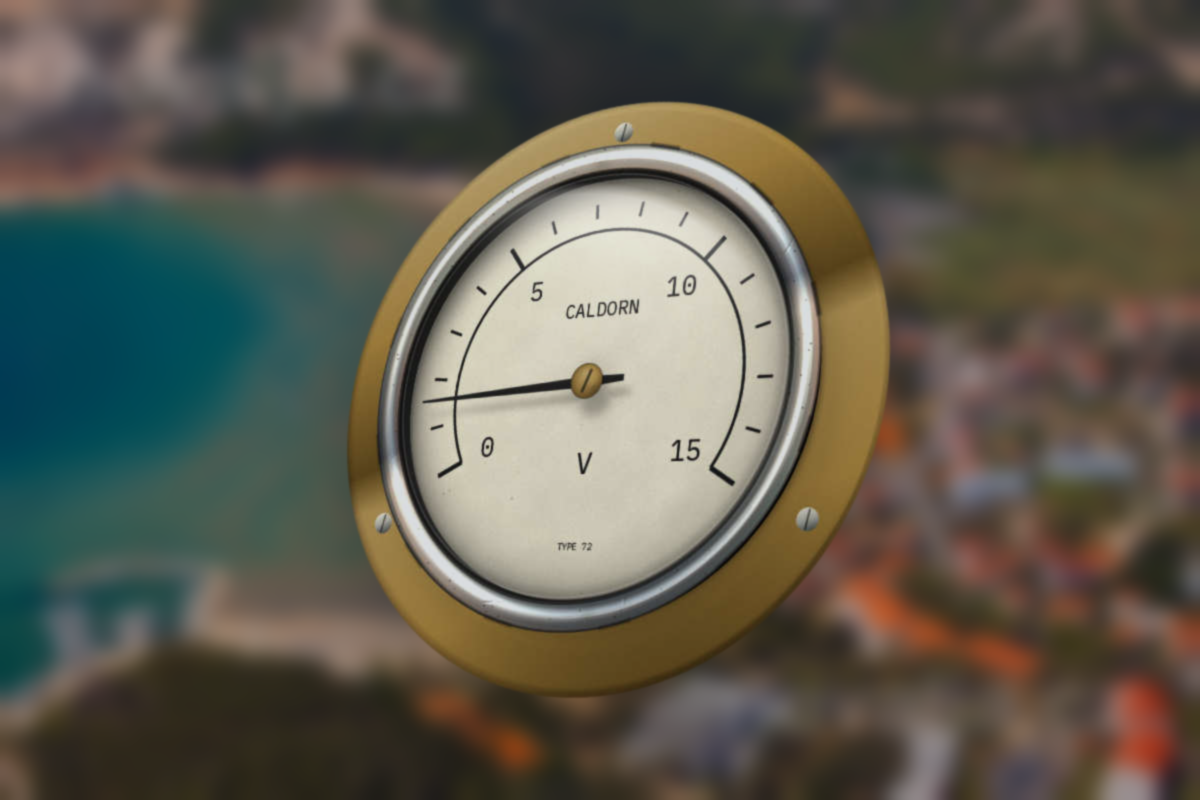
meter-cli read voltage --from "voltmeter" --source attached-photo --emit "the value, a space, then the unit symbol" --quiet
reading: 1.5 V
